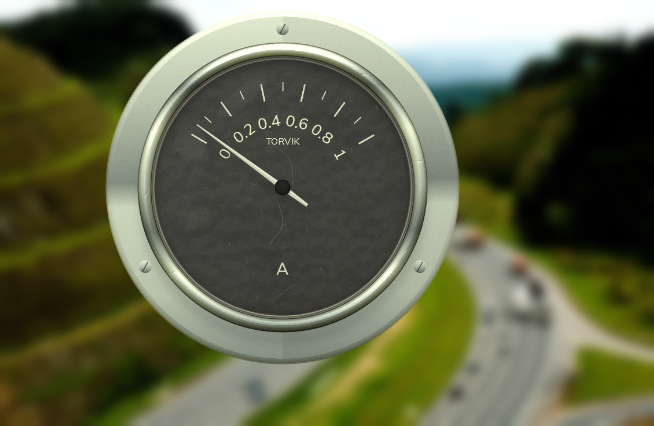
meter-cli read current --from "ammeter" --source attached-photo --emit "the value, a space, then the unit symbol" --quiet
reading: 0.05 A
